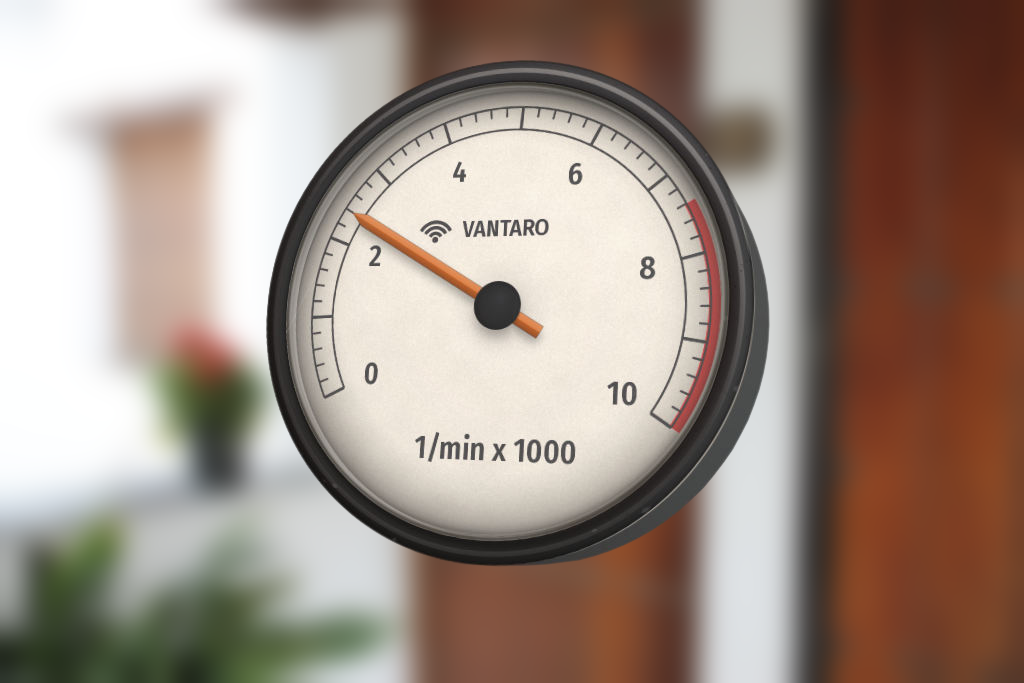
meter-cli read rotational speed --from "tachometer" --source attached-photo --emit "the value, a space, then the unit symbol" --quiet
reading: 2400 rpm
